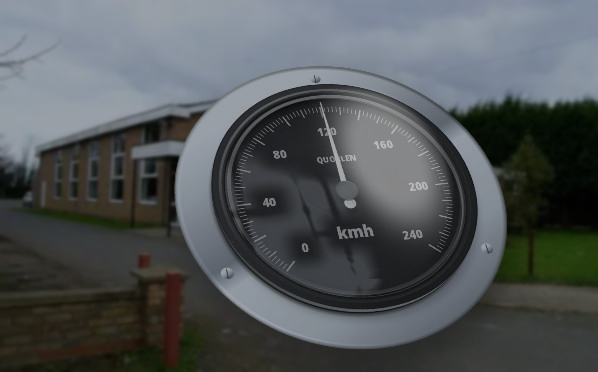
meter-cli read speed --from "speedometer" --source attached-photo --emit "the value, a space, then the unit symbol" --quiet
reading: 120 km/h
